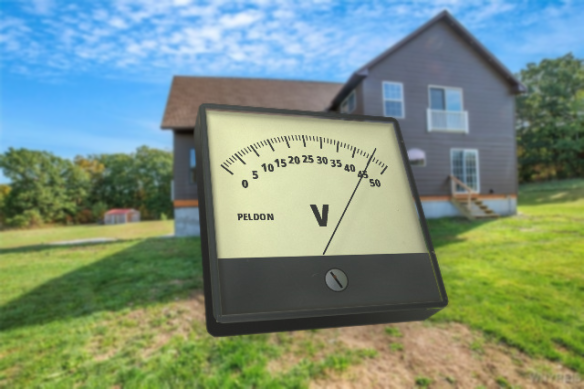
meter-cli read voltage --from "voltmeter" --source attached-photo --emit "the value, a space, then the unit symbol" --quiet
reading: 45 V
